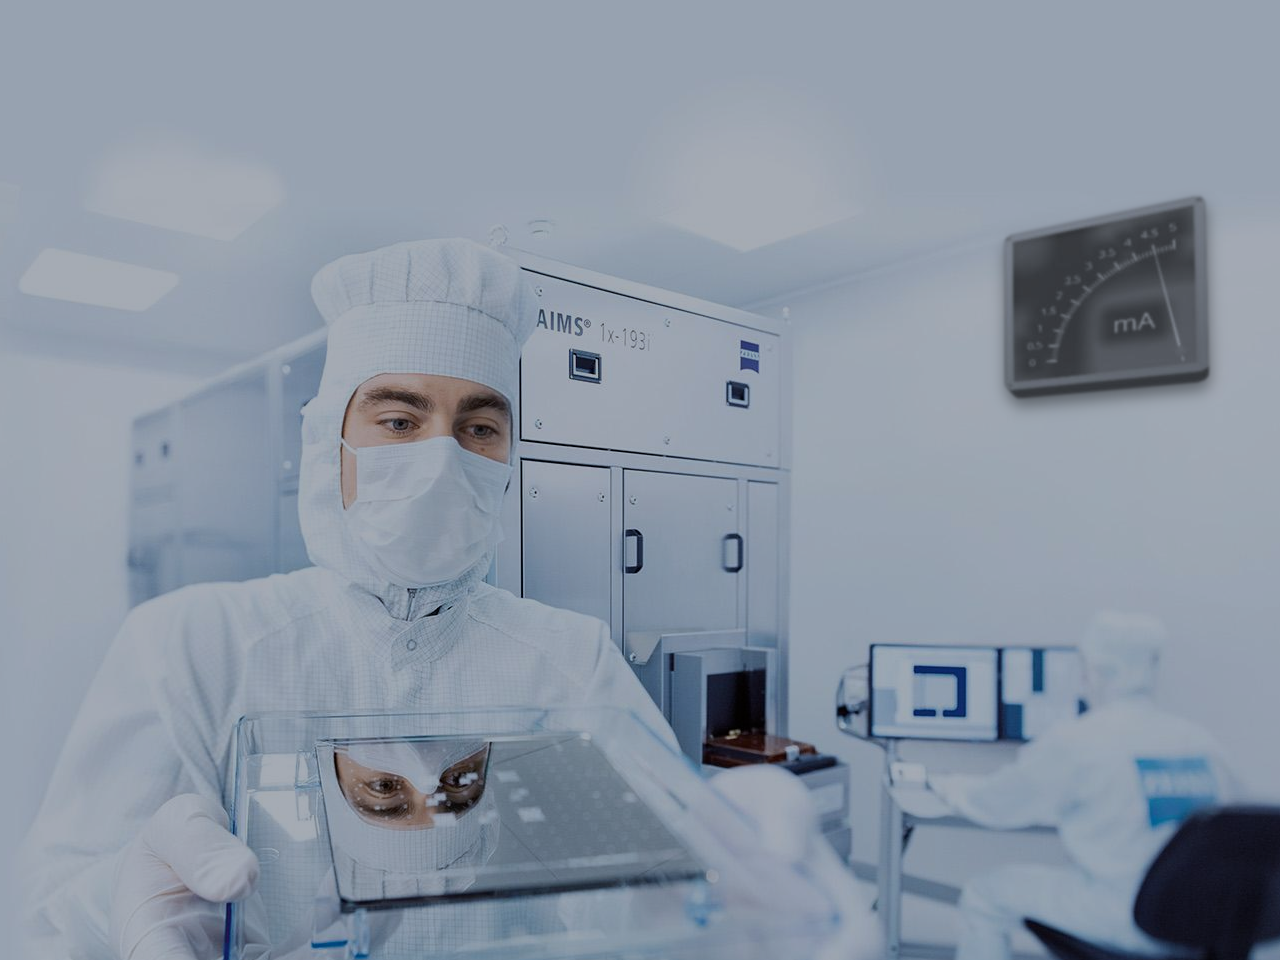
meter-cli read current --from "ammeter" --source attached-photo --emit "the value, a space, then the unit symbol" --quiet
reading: 4.5 mA
